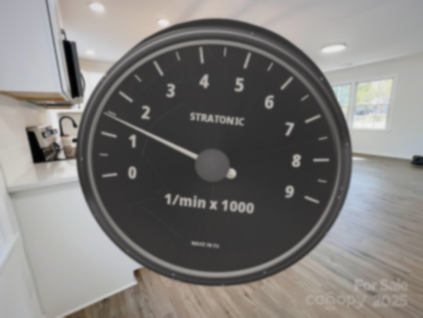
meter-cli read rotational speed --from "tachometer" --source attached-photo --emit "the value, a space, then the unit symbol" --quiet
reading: 1500 rpm
